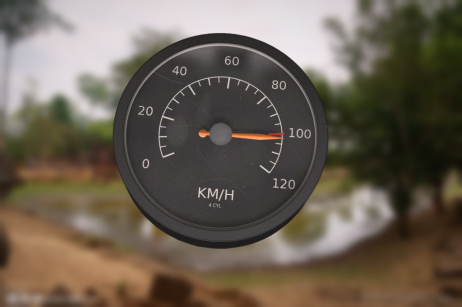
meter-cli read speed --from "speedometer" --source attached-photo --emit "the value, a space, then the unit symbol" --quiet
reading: 102.5 km/h
